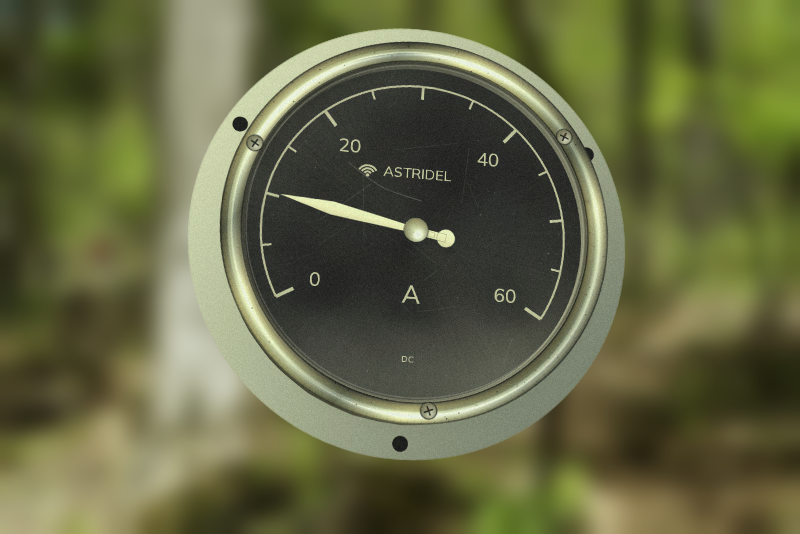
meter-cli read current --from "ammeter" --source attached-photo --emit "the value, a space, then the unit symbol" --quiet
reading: 10 A
